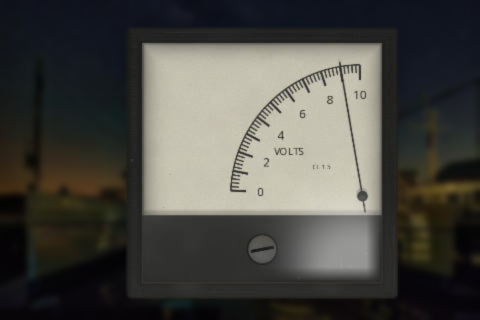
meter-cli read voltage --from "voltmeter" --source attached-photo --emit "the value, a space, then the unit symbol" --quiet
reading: 9 V
